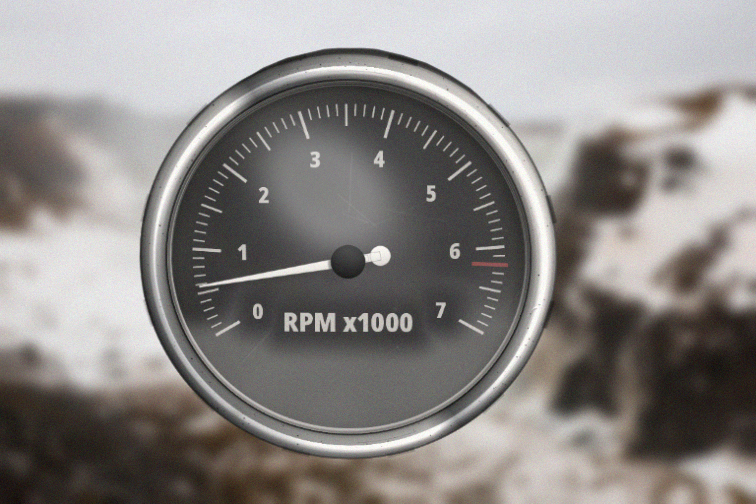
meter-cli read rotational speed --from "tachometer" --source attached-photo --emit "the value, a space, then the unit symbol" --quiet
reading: 600 rpm
